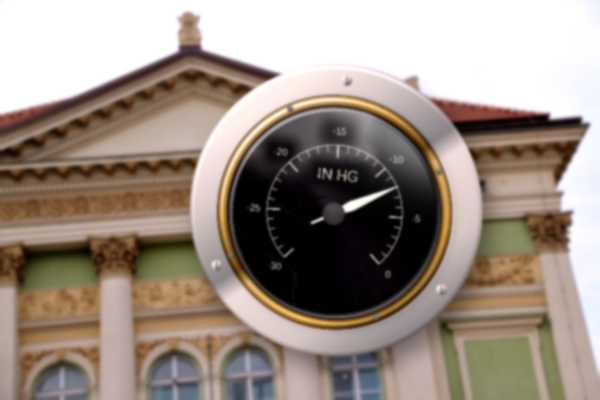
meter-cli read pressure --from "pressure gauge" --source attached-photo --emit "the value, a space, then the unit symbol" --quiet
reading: -8 inHg
